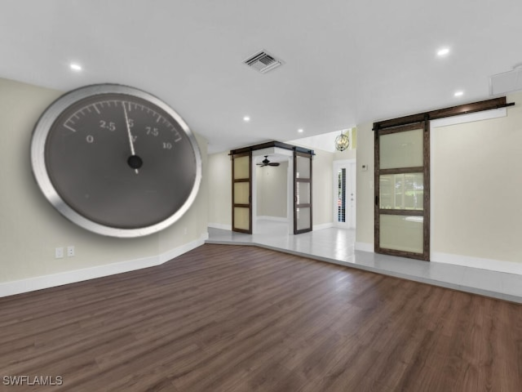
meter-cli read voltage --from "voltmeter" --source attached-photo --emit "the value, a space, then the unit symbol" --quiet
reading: 4.5 V
